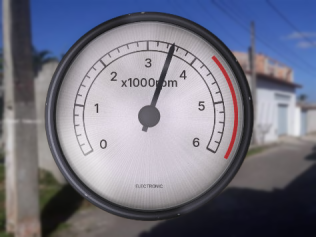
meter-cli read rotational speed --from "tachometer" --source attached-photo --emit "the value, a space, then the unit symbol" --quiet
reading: 3500 rpm
